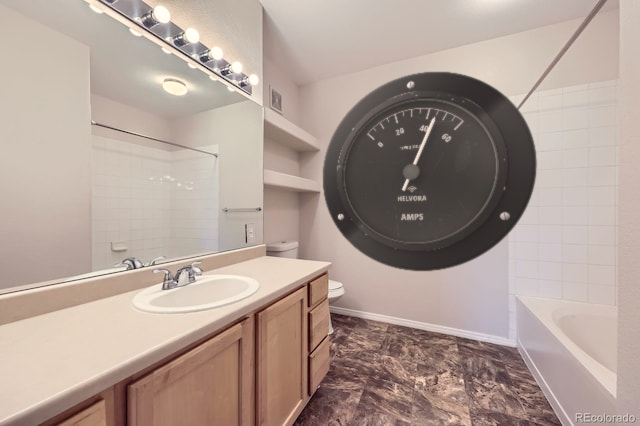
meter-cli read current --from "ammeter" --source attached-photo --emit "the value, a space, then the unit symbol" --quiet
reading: 45 A
